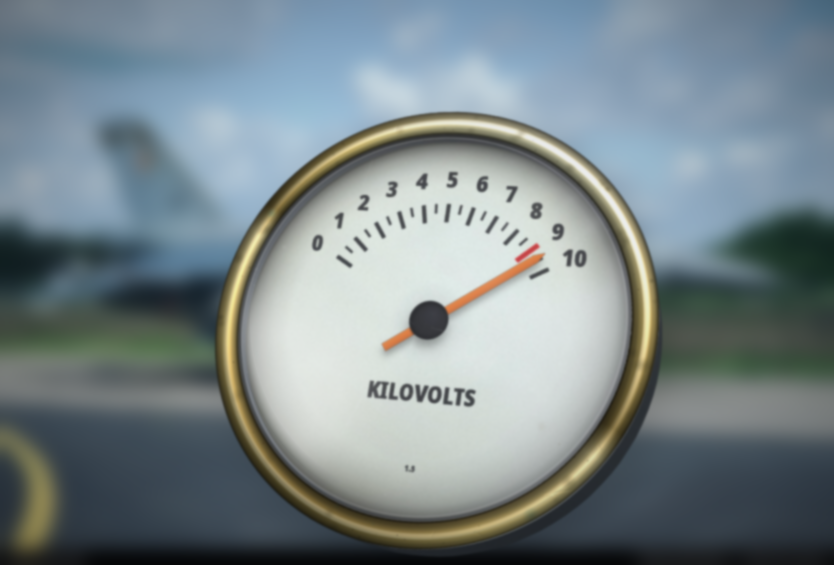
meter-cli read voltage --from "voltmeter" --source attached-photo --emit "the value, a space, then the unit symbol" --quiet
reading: 9.5 kV
